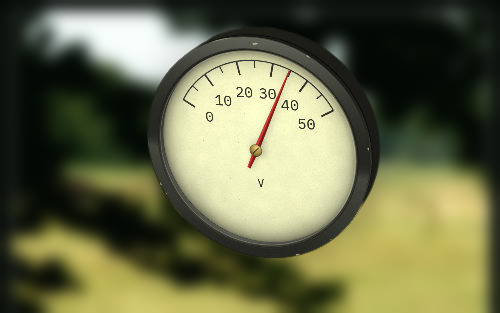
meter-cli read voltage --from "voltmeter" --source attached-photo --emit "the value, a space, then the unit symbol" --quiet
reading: 35 V
